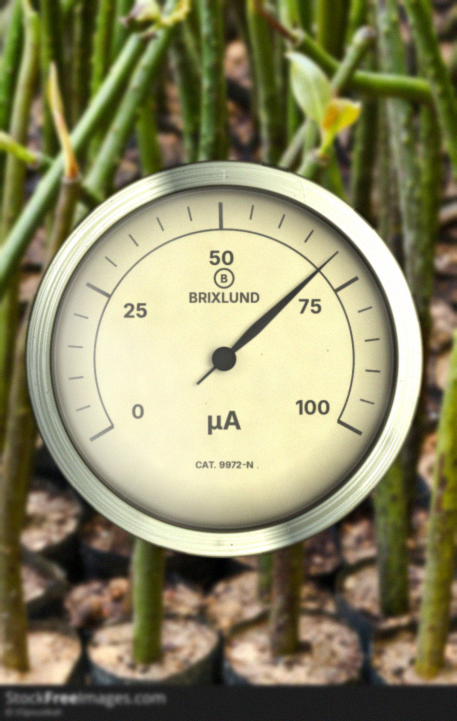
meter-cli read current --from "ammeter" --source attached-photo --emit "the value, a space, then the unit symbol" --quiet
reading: 70 µA
